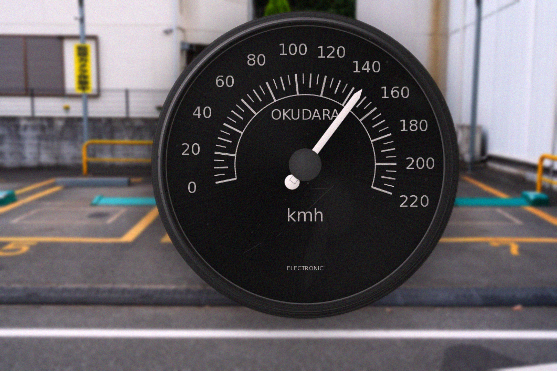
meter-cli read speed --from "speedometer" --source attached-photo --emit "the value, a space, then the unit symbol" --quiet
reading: 145 km/h
